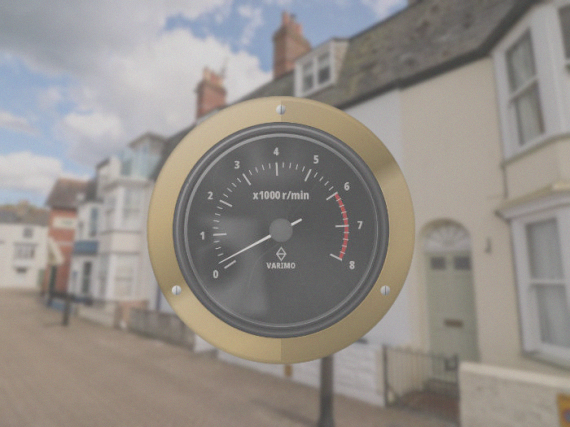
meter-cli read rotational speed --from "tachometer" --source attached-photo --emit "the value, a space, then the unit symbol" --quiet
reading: 200 rpm
